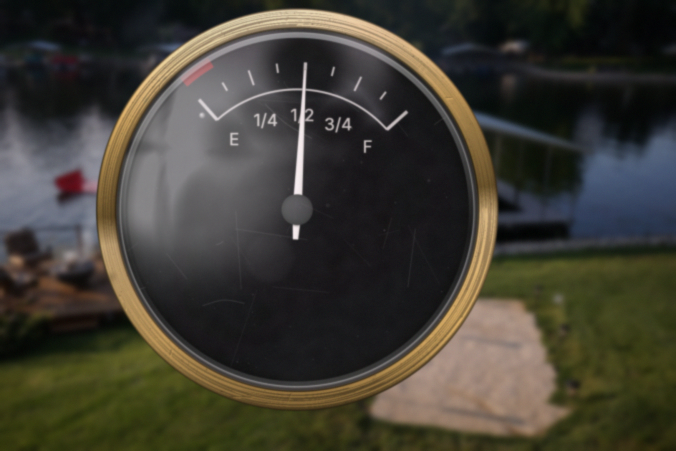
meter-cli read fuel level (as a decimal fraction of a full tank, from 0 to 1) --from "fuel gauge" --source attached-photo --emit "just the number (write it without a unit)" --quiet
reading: 0.5
